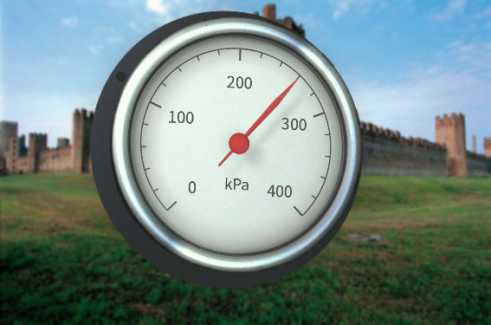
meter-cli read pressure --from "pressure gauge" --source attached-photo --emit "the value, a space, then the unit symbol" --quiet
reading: 260 kPa
